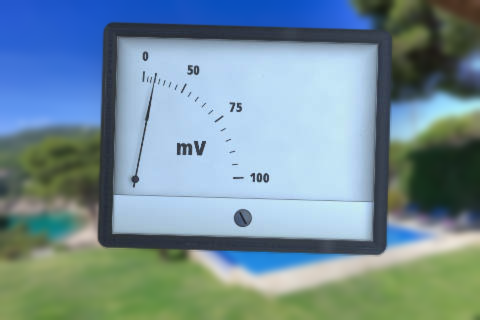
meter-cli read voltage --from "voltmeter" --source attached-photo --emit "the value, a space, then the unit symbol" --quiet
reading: 25 mV
